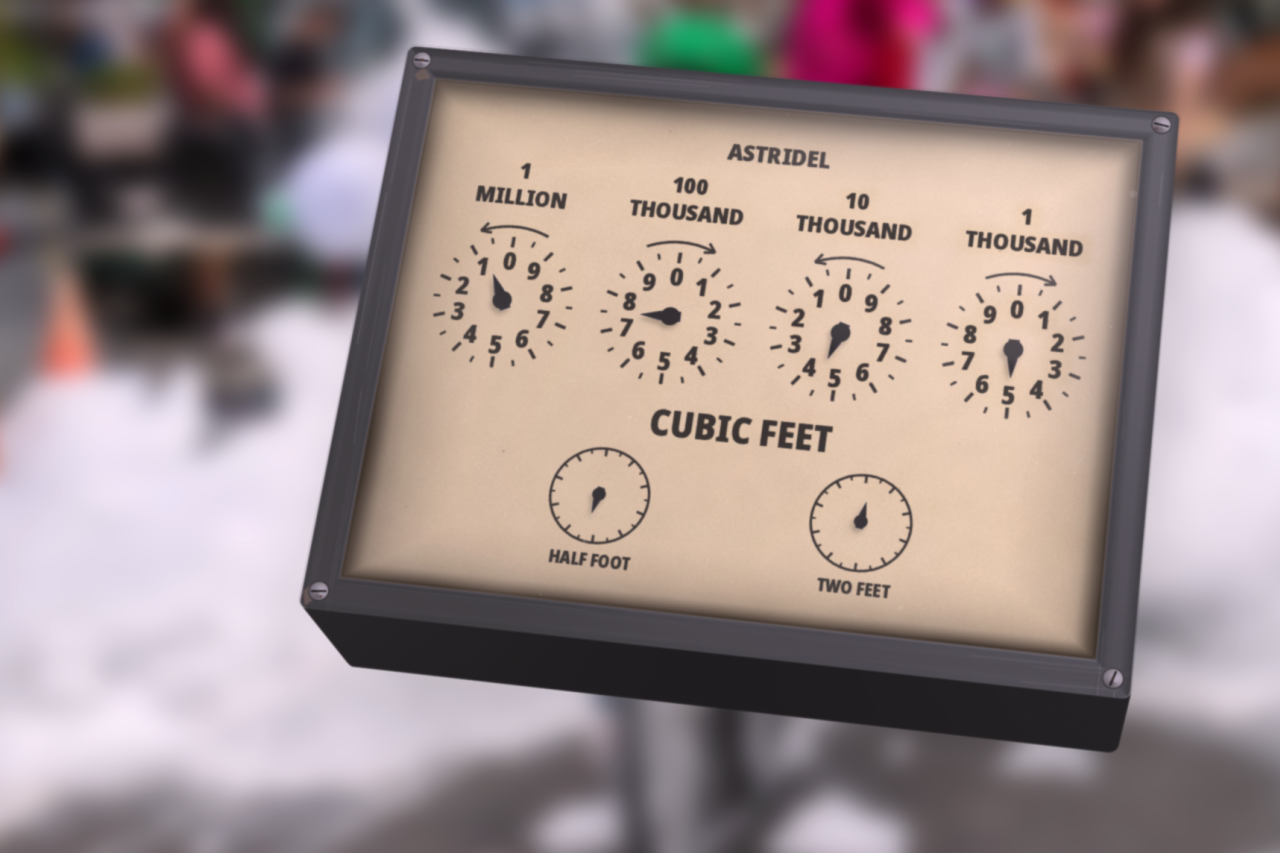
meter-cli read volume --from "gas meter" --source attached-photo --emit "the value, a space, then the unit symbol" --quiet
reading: 74500 ft³
